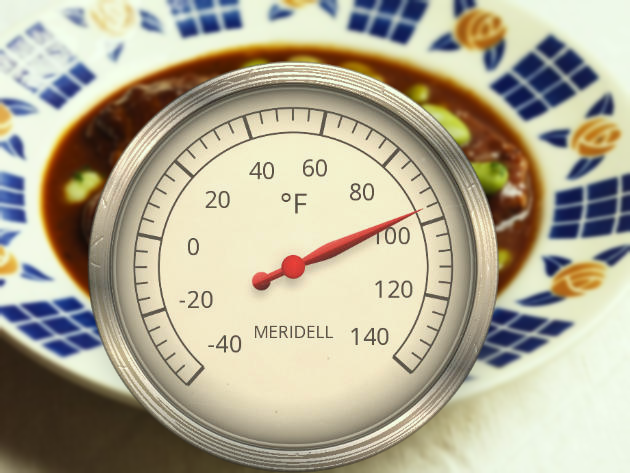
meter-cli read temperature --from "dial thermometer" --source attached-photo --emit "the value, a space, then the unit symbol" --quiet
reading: 96 °F
